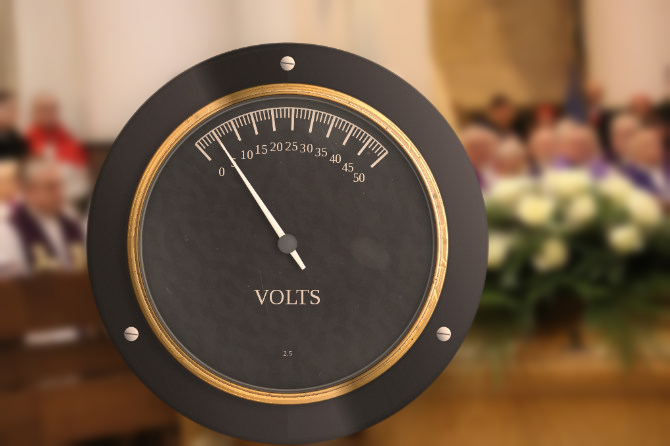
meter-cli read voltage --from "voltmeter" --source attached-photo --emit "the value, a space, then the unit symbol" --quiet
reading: 5 V
